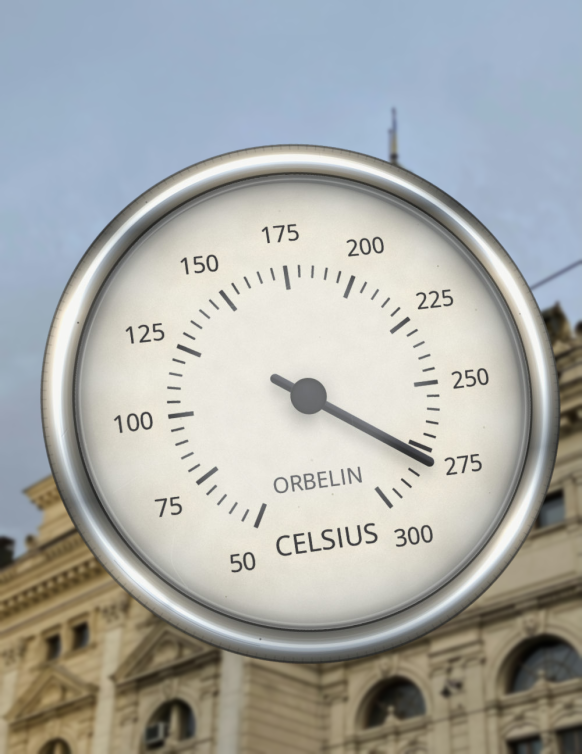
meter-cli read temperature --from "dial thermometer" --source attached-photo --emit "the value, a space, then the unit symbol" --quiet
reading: 280 °C
